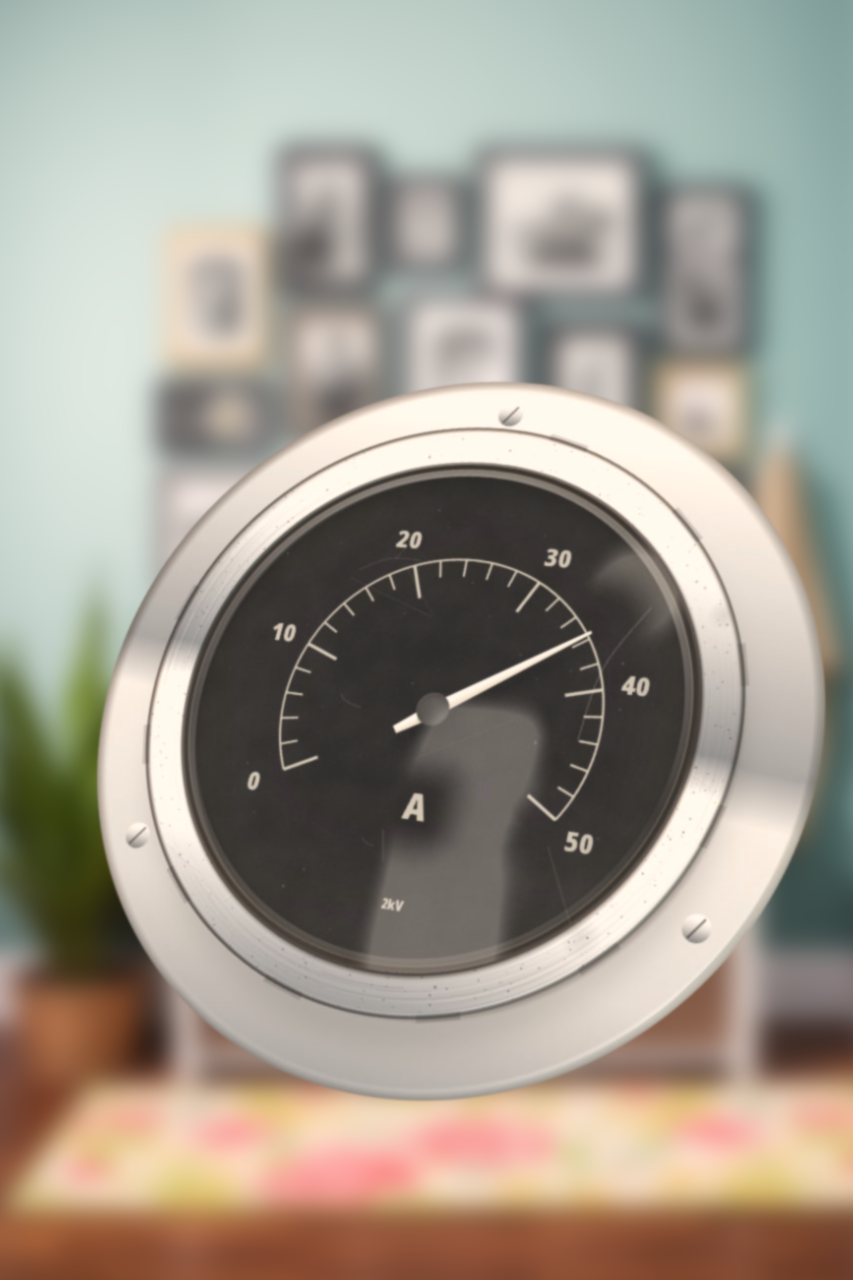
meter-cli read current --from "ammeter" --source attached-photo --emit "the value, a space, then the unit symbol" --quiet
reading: 36 A
